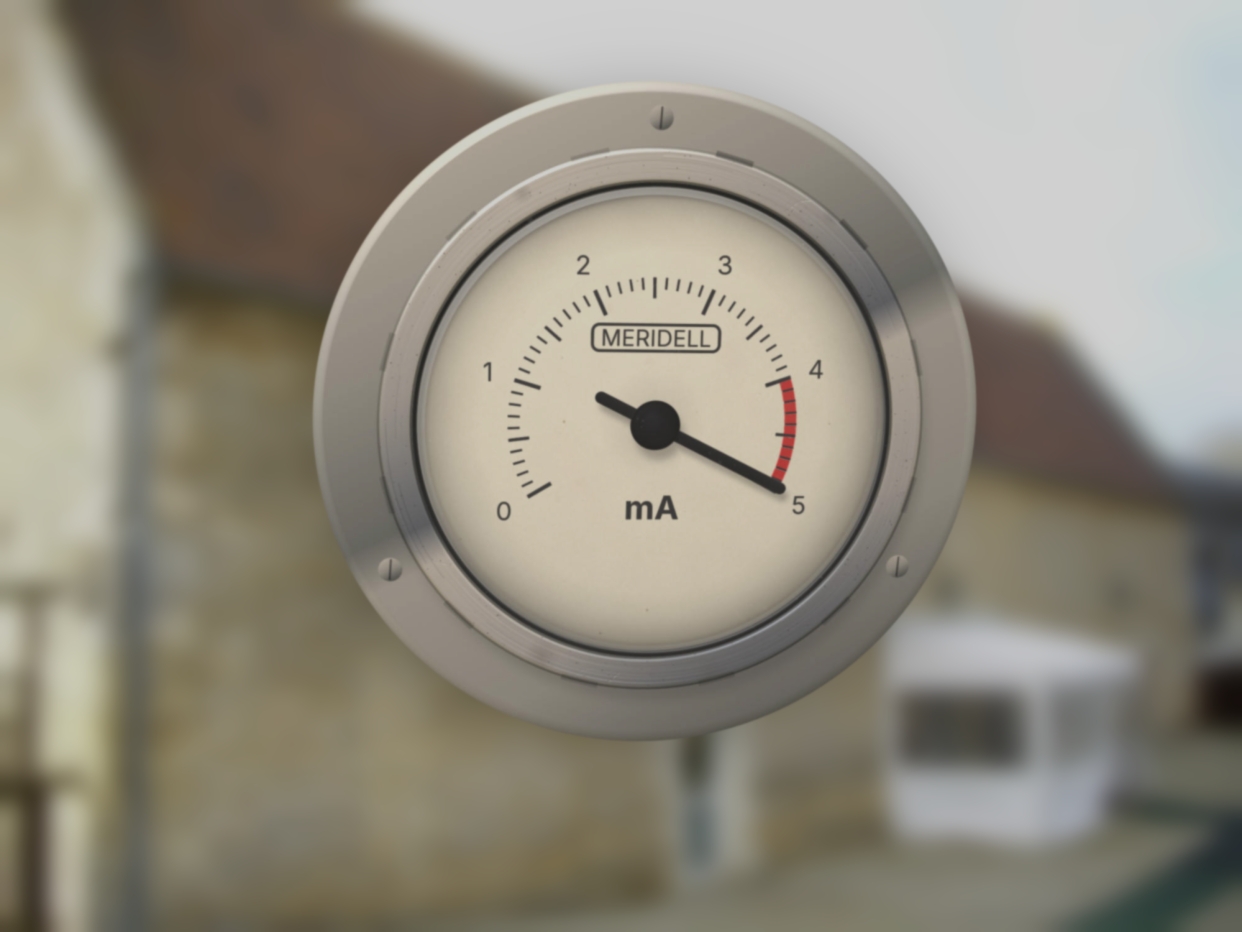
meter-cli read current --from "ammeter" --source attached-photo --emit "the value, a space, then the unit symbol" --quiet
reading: 4.95 mA
